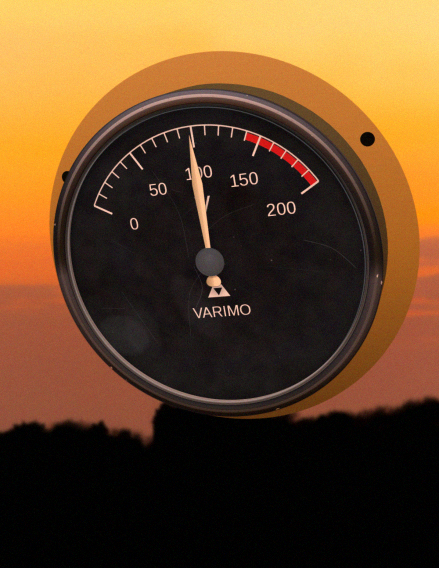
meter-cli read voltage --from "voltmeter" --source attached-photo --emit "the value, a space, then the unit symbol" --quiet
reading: 100 V
